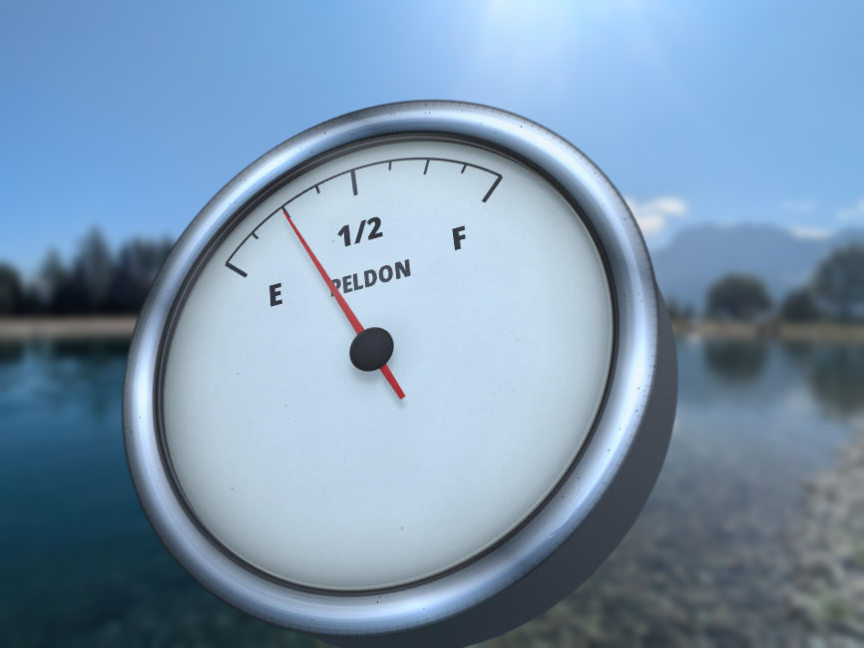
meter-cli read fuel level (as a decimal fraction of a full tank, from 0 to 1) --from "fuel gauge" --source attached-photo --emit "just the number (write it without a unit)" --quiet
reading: 0.25
